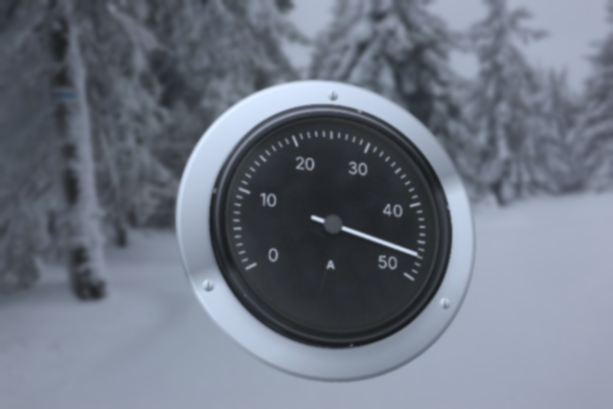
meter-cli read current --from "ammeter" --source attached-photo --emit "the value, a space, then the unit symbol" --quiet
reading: 47 A
